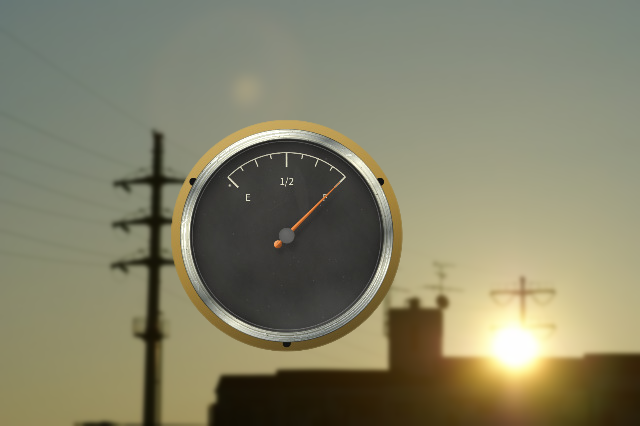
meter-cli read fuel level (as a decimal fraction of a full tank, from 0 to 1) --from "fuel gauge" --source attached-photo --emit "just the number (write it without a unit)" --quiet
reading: 1
